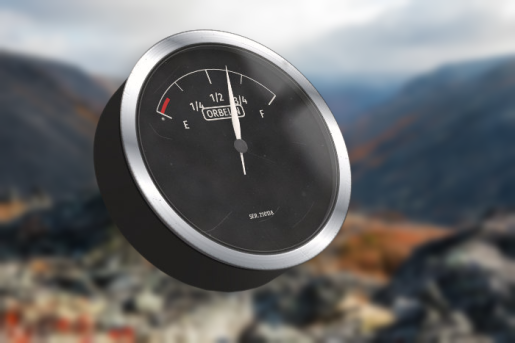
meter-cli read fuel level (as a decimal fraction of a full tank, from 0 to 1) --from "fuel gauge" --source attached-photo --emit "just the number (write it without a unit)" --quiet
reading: 0.625
